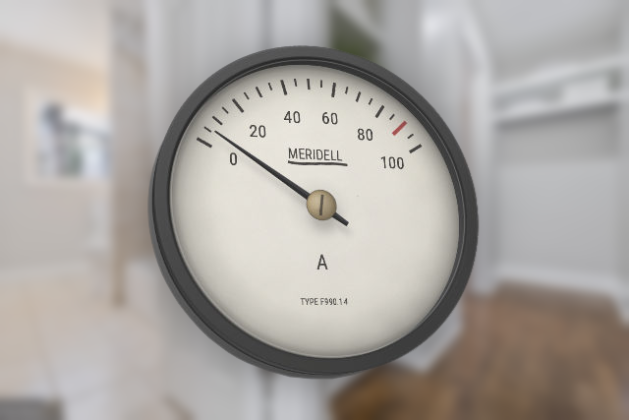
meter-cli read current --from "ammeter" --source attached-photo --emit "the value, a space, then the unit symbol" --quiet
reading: 5 A
